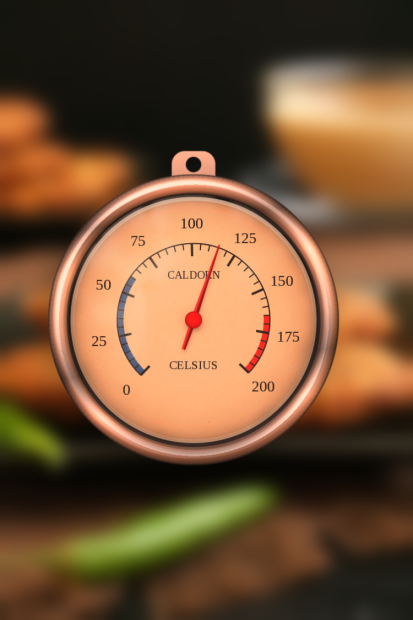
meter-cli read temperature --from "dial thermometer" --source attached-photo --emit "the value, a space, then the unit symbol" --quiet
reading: 115 °C
